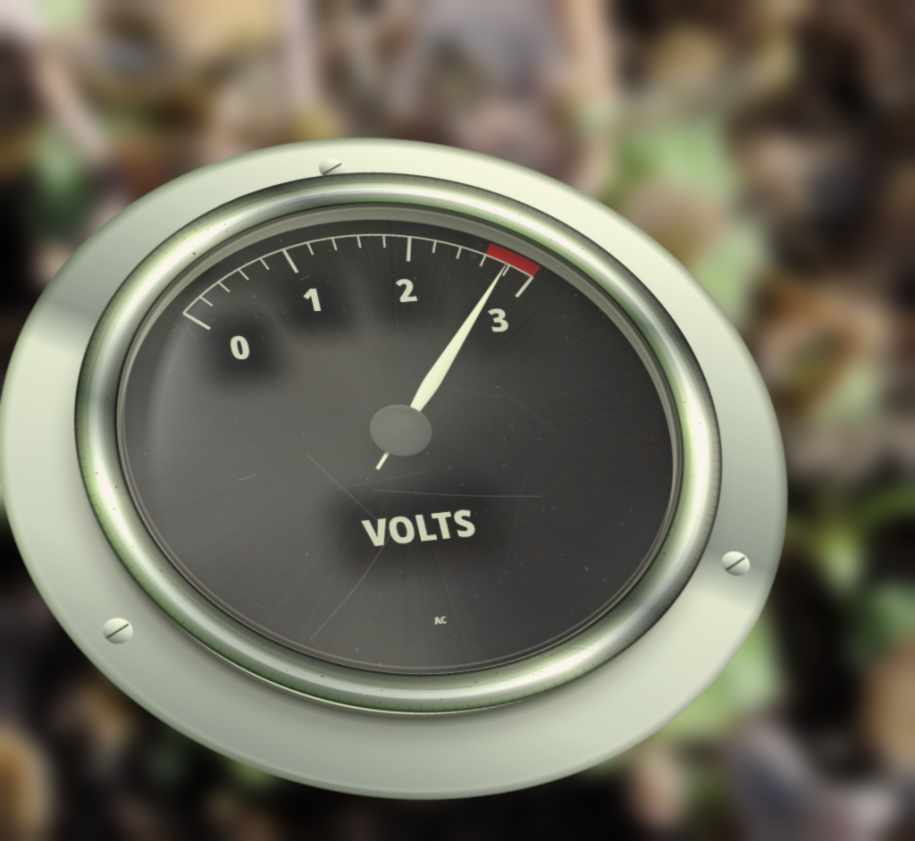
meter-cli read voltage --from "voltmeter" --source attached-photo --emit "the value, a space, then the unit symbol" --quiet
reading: 2.8 V
